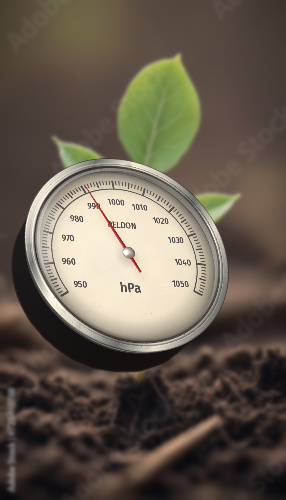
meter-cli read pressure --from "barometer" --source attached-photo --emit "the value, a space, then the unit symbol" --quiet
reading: 990 hPa
